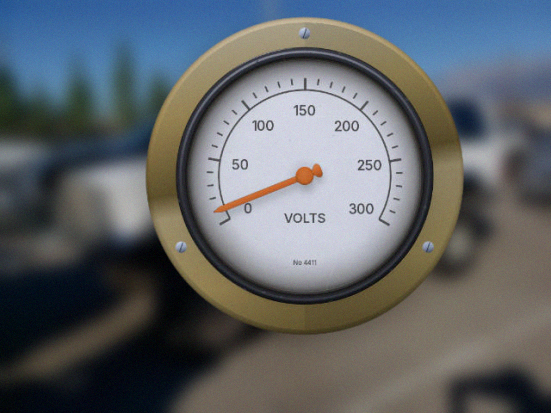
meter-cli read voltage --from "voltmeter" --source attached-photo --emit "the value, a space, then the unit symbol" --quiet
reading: 10 V
